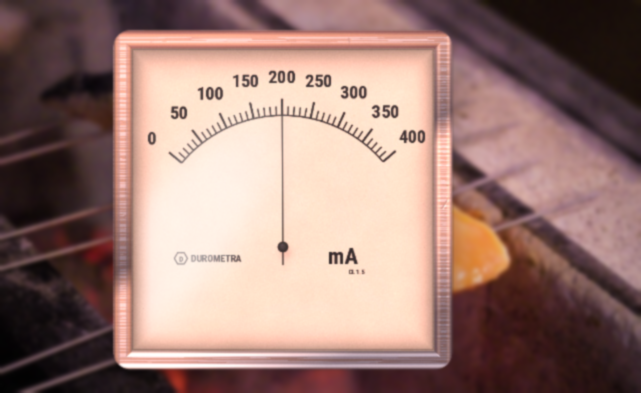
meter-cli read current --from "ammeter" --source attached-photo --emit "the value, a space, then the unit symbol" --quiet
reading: 200 mA
